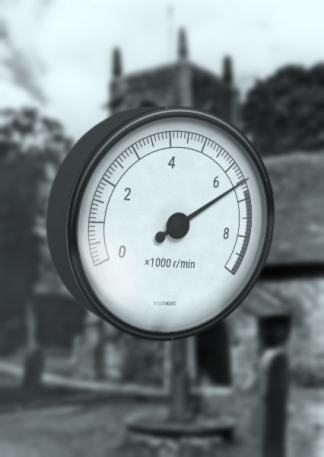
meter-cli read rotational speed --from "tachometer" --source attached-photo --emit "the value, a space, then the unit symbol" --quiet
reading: 6500 rpm
